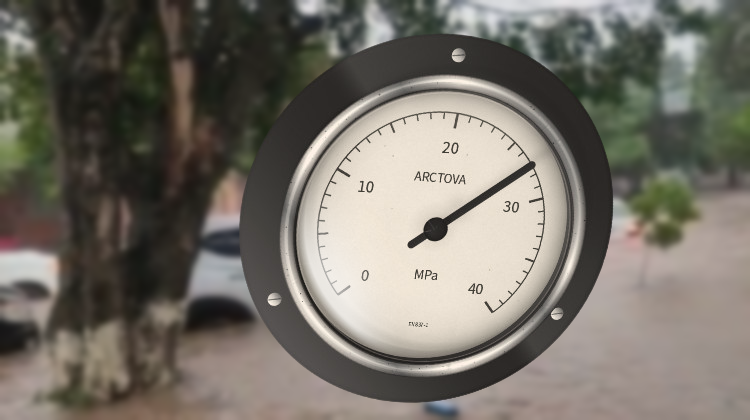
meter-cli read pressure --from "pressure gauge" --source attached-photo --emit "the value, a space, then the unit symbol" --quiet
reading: 27 MPa
